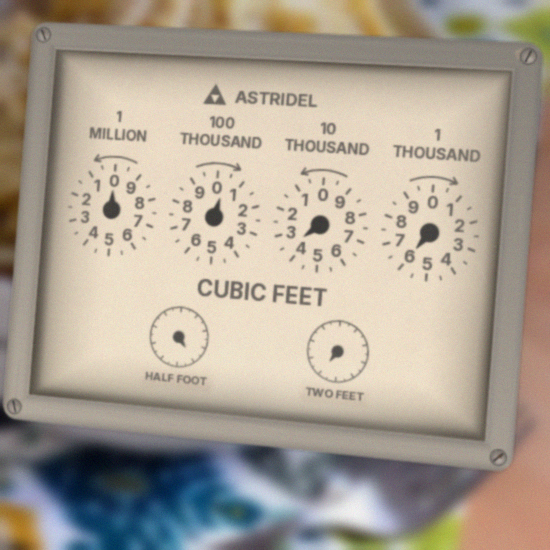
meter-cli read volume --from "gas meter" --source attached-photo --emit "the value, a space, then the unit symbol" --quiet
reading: 3600 ft³
